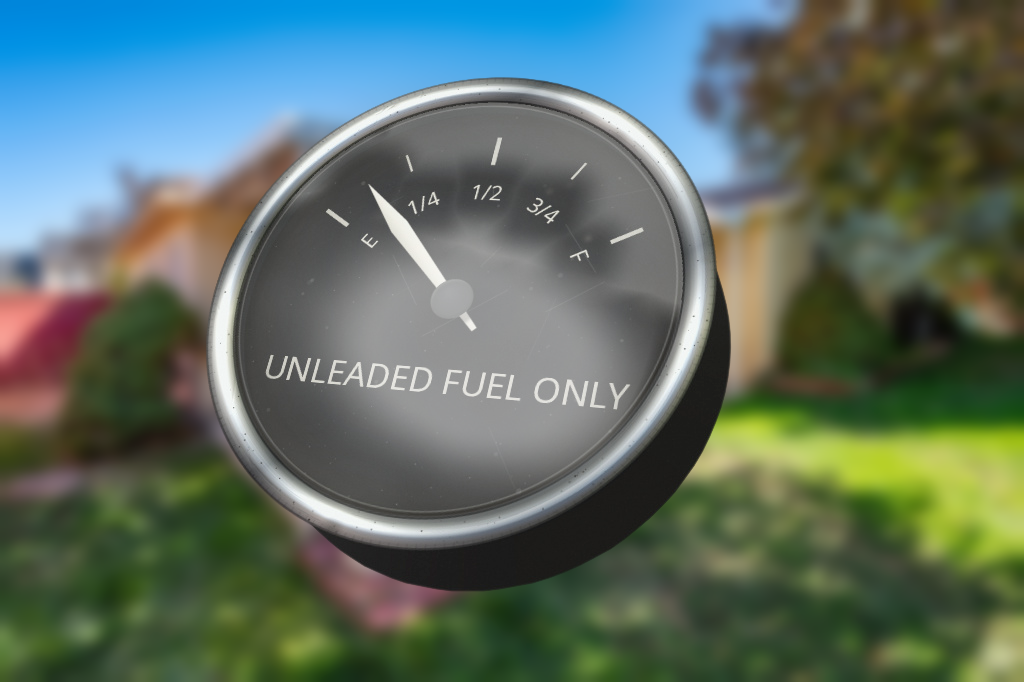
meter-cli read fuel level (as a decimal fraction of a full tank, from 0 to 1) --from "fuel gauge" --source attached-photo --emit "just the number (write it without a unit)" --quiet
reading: 0.125
